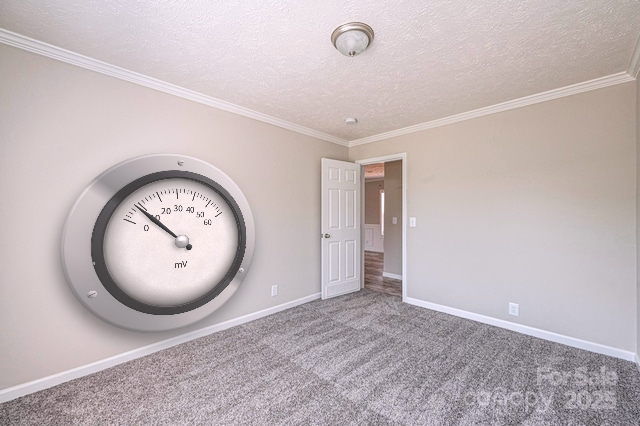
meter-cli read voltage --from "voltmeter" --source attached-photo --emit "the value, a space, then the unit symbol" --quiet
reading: 8 mV
